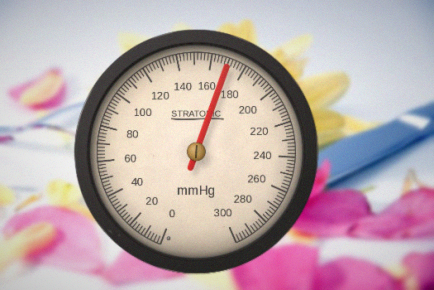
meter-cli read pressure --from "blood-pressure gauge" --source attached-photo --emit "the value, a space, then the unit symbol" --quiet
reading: 170 mmHg
